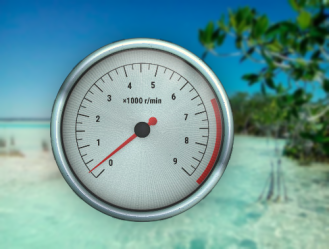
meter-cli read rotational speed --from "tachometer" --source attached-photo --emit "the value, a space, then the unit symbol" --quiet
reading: 250 rpm
